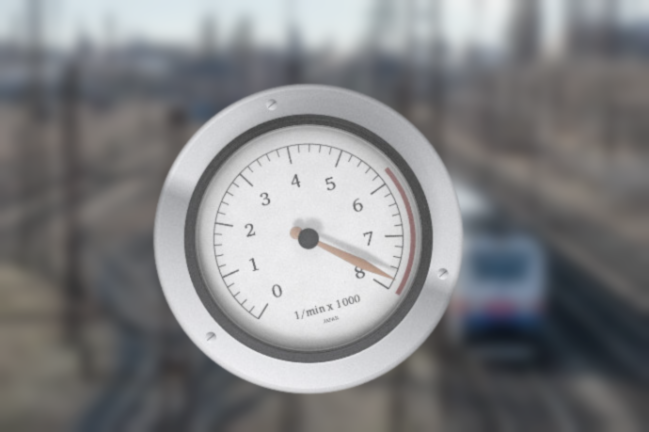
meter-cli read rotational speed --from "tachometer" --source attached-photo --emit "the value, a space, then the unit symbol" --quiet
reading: 7800 rpm
